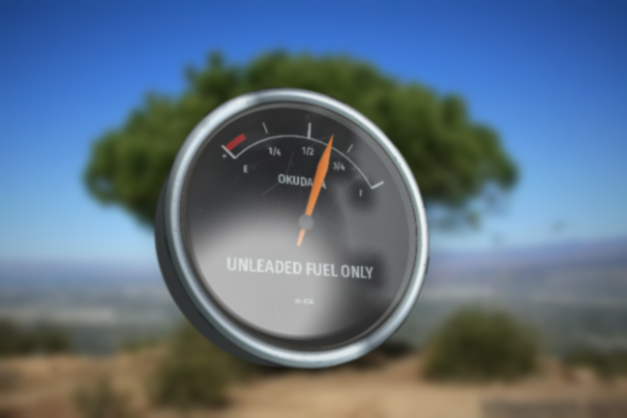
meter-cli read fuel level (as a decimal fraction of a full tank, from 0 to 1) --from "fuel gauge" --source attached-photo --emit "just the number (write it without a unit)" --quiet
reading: 0.625
